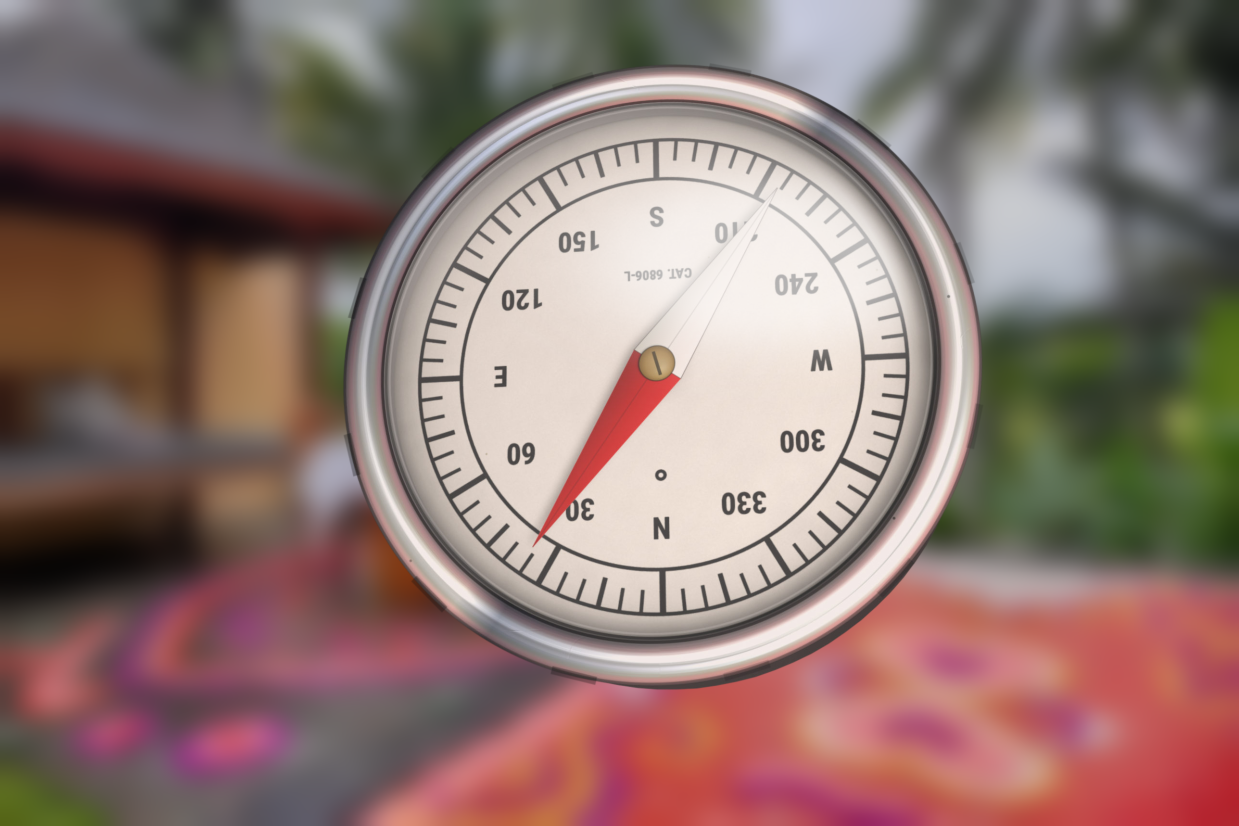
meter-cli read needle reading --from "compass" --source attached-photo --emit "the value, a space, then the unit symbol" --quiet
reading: 35 °
